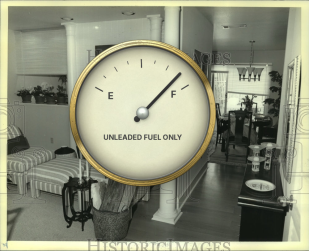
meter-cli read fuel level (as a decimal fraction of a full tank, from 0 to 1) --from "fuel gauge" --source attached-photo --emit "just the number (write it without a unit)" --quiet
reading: 0.875
